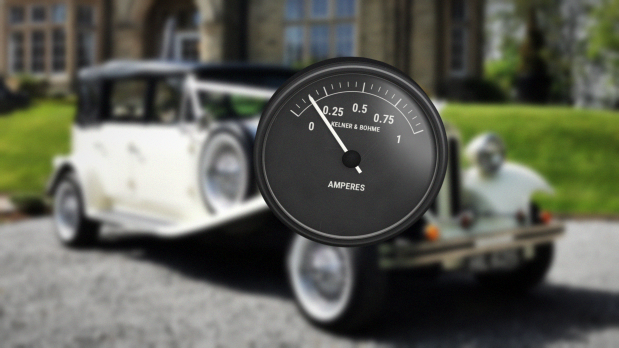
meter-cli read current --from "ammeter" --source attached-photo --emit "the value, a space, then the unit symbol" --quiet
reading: 0.15 A
